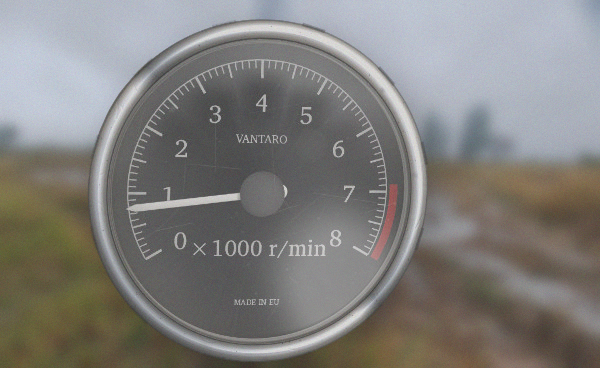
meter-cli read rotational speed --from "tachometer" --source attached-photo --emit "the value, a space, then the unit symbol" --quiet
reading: 800 rpm
